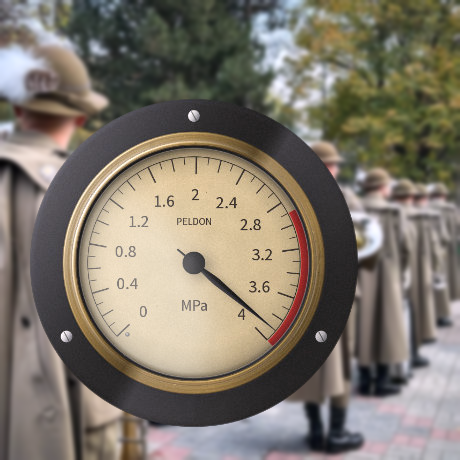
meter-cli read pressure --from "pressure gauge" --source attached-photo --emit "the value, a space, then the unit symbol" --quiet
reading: 3.9 MPa
